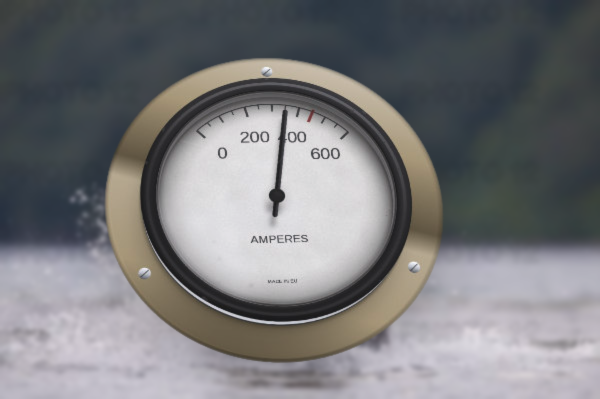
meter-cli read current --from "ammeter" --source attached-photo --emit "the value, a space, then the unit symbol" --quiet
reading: 350 A
